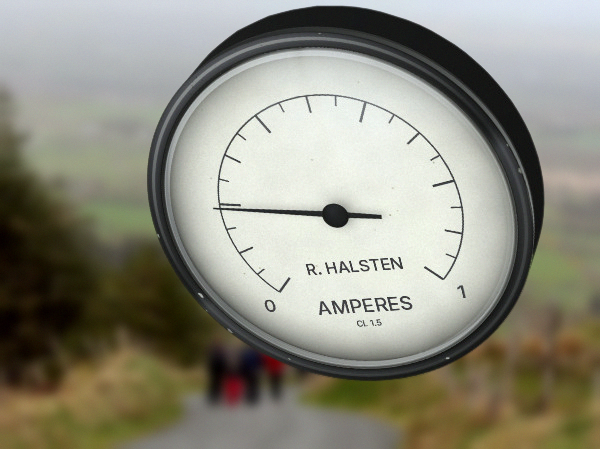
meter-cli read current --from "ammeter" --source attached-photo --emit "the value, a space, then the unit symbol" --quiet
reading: 0.2 A
